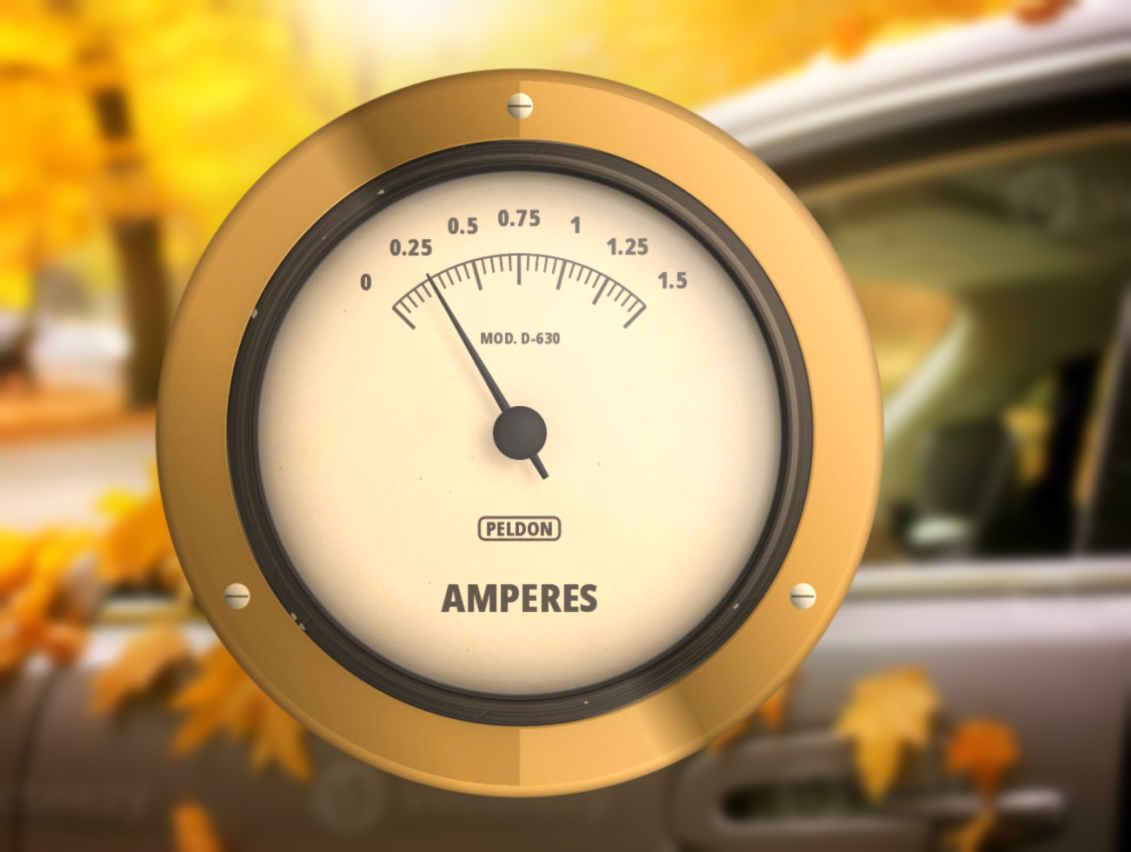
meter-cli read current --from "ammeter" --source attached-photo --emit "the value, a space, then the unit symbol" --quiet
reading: 0.25 A
